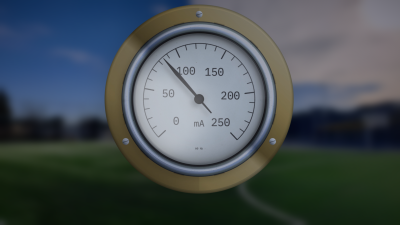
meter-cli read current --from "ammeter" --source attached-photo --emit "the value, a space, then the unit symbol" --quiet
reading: 85 mA
